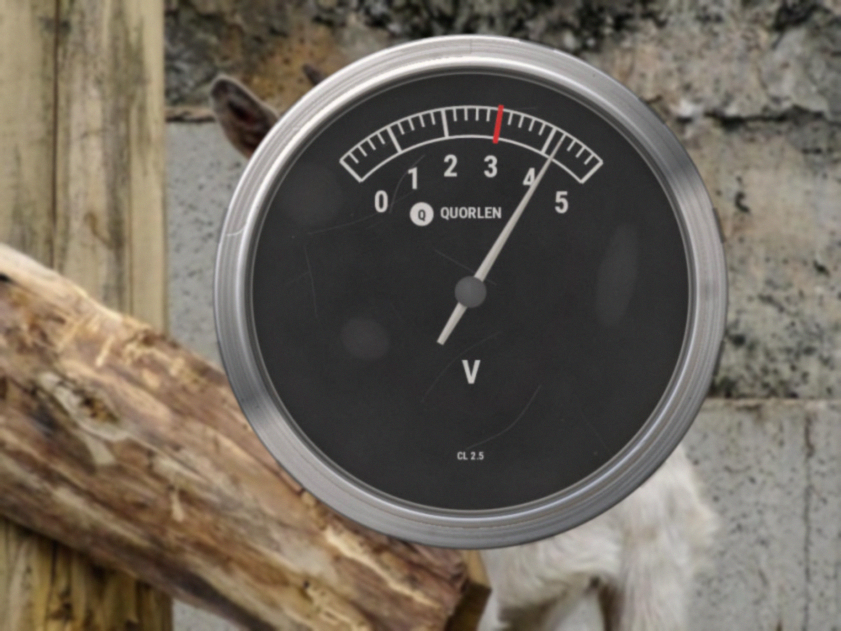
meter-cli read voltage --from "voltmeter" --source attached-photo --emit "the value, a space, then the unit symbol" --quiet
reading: 4.2 V
